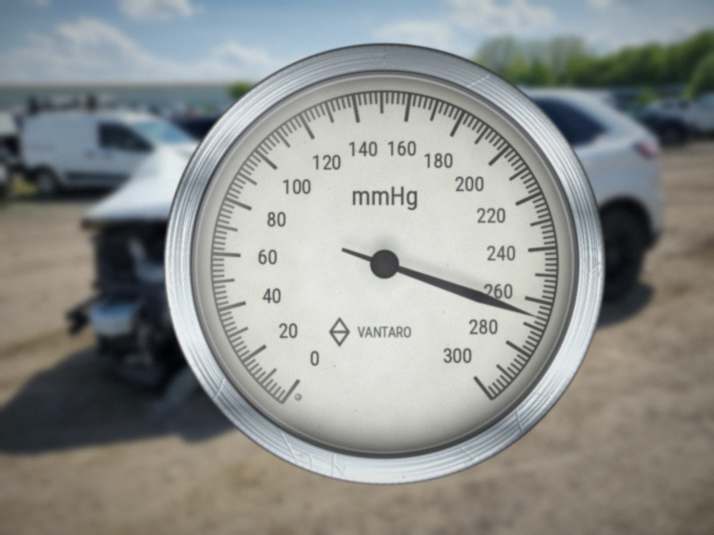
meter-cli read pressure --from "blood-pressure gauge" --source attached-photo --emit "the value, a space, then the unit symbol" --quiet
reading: 266 mmHg
